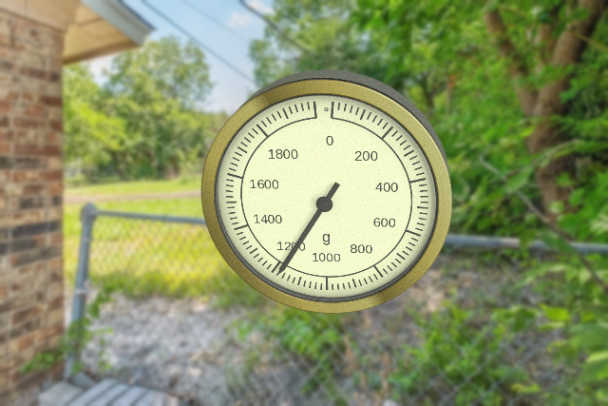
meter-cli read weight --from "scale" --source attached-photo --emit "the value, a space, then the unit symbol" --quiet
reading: 1180 g
